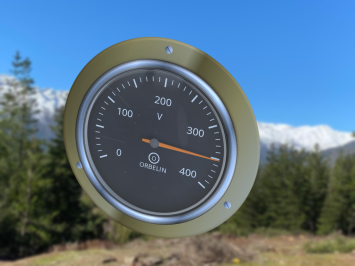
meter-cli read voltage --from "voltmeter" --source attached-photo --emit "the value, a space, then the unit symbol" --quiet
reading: 350 V
